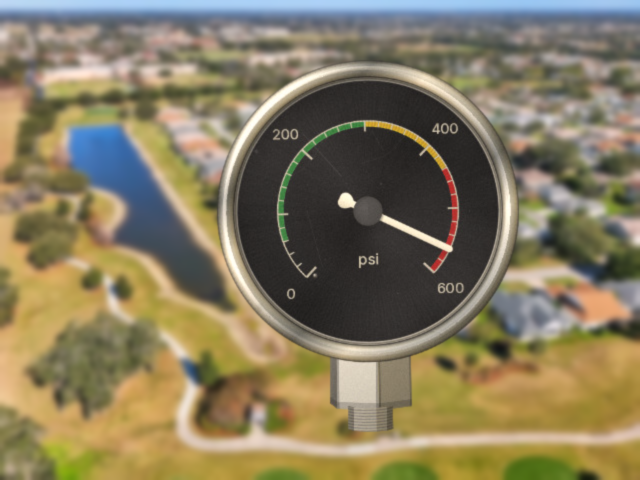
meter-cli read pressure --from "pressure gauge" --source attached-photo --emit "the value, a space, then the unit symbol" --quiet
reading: 560 psi
